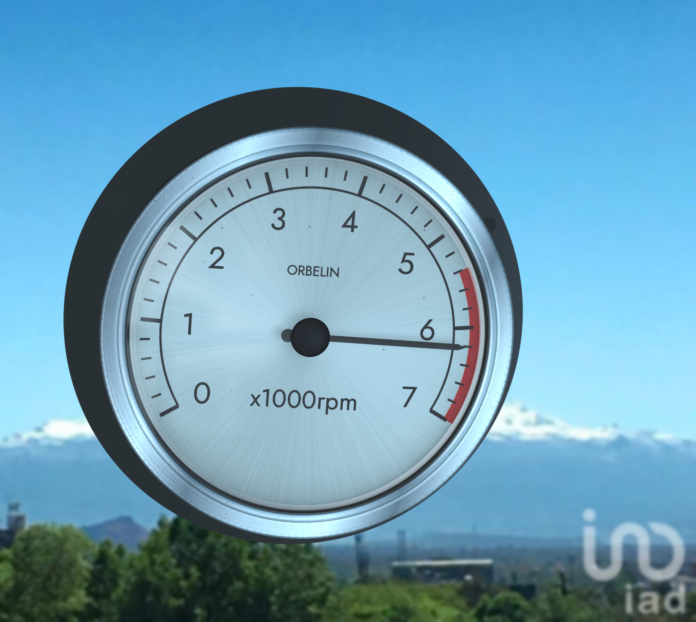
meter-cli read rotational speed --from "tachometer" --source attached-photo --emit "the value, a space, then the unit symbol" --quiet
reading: 6200 rpm
